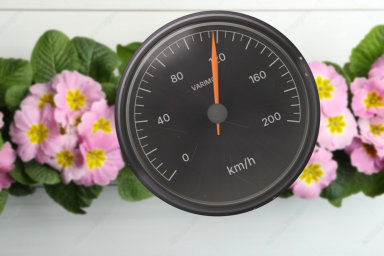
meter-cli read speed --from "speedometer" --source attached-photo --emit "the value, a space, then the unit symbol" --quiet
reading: 117.5 km/h
